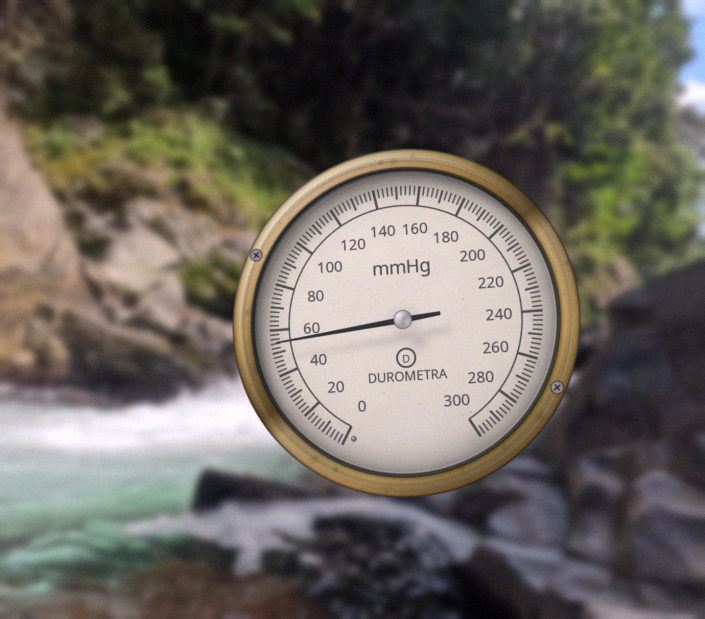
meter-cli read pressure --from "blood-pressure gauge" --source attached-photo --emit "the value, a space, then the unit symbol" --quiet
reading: 54 mmHg
